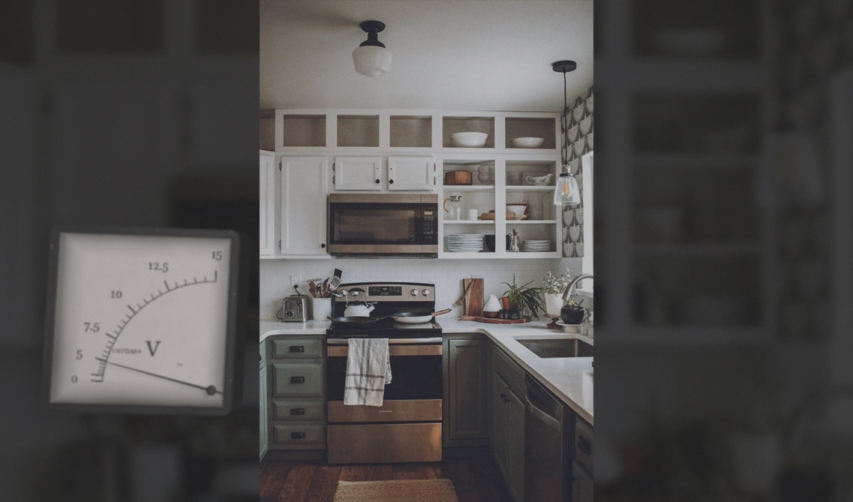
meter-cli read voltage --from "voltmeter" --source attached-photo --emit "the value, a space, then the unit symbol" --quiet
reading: 5 V
